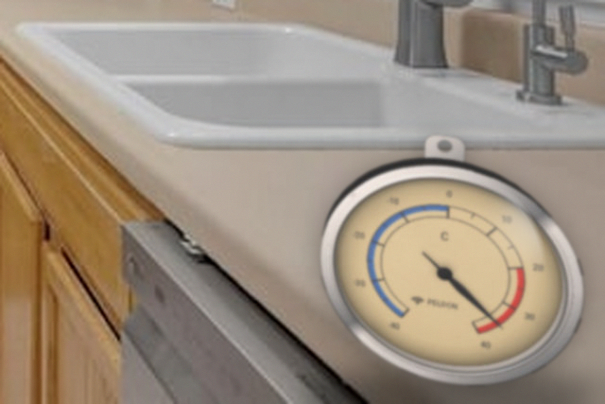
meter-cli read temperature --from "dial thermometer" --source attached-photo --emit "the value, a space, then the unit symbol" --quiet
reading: 35 °C
